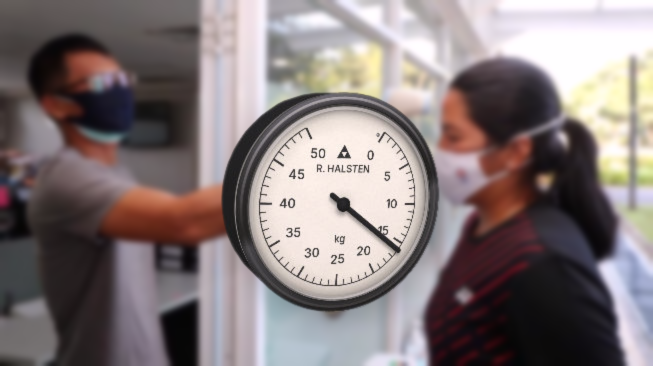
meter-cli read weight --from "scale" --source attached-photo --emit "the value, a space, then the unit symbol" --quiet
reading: 16 kg
